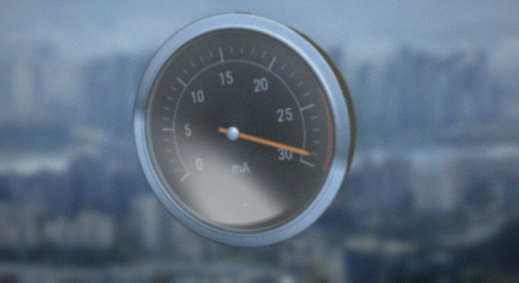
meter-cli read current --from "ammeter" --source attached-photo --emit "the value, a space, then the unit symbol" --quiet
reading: 29 mA
